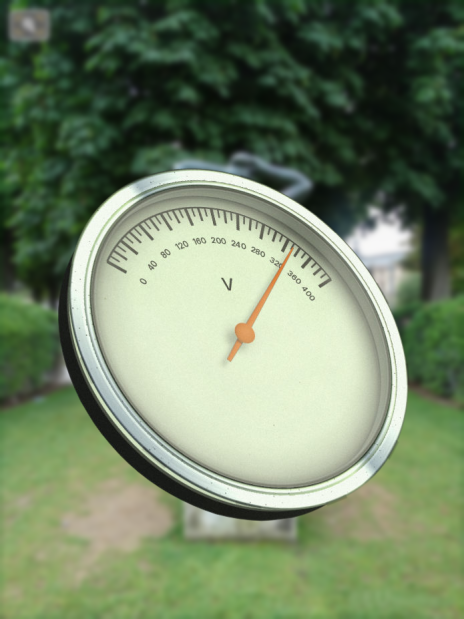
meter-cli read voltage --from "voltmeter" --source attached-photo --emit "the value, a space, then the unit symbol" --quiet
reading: 330 V
